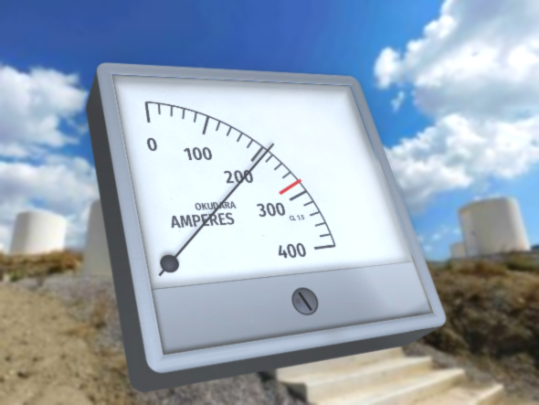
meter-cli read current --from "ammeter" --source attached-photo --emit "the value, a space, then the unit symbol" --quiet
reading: 210 A
